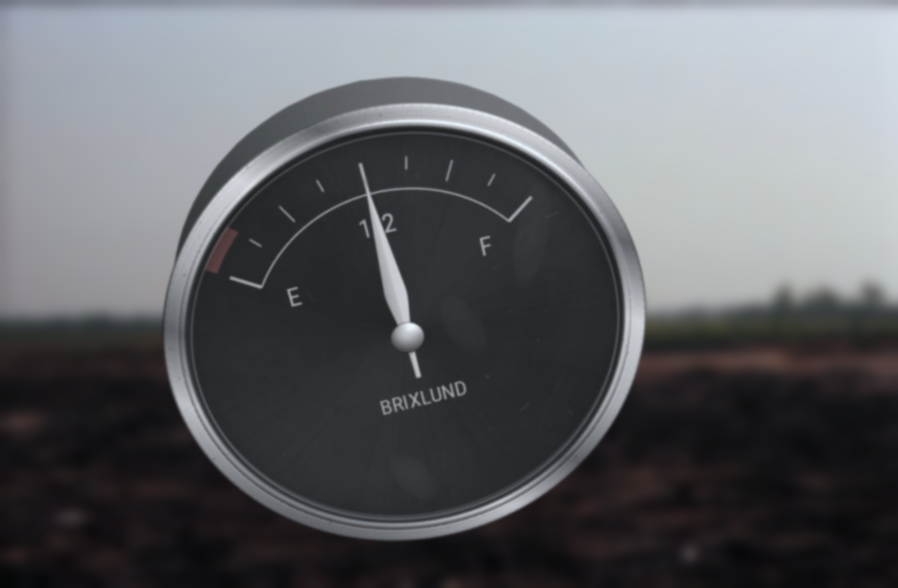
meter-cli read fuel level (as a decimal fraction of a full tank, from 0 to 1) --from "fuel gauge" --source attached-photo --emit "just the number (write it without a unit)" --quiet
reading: 0.5
